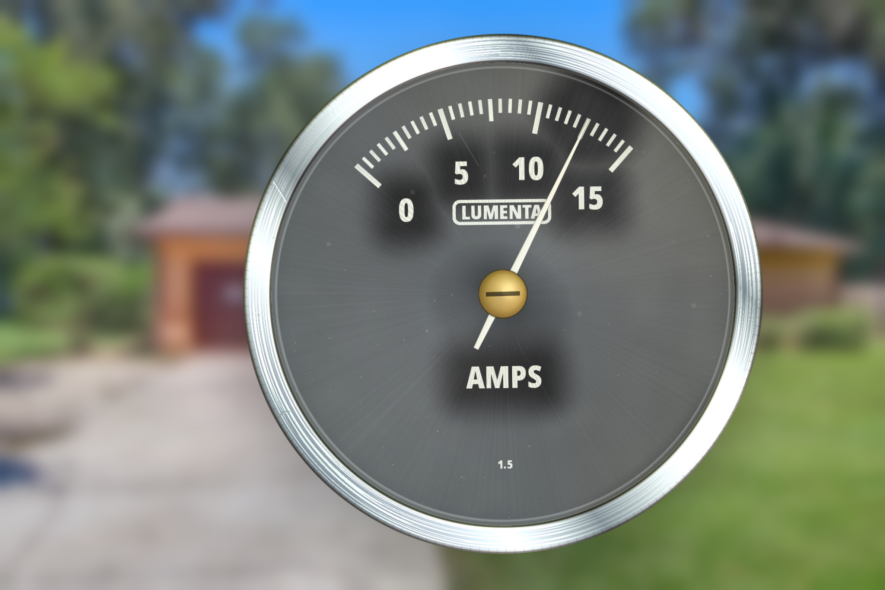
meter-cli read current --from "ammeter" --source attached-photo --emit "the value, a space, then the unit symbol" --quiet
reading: 12.5 A
